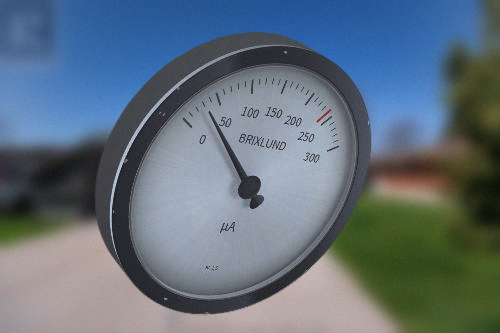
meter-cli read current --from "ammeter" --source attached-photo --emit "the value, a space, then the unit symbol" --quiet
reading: 30 µA
